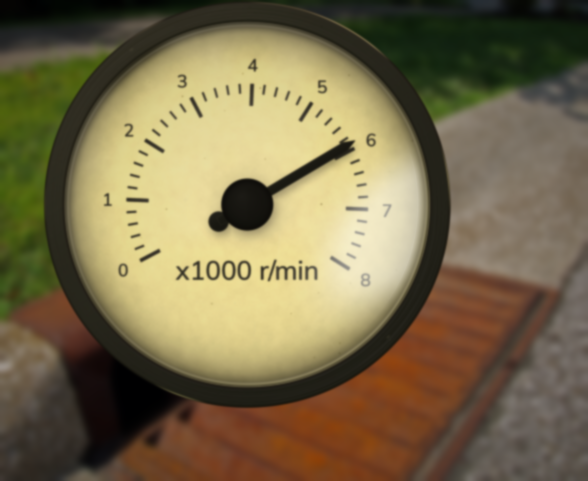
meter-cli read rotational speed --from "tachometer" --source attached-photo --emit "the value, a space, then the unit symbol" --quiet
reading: 5900 rpm
